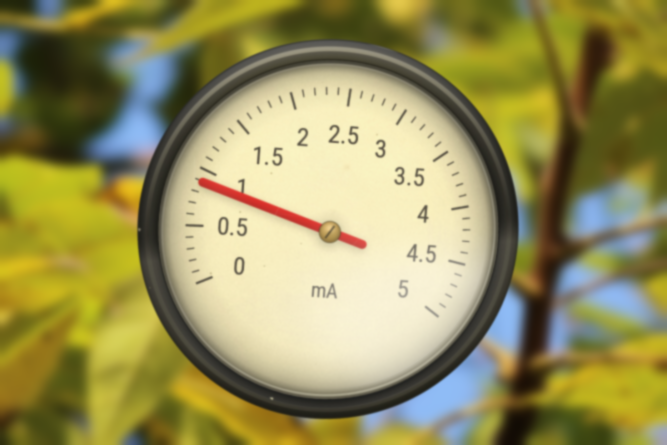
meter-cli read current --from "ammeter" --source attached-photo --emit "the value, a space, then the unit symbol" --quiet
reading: 0.9 mA
